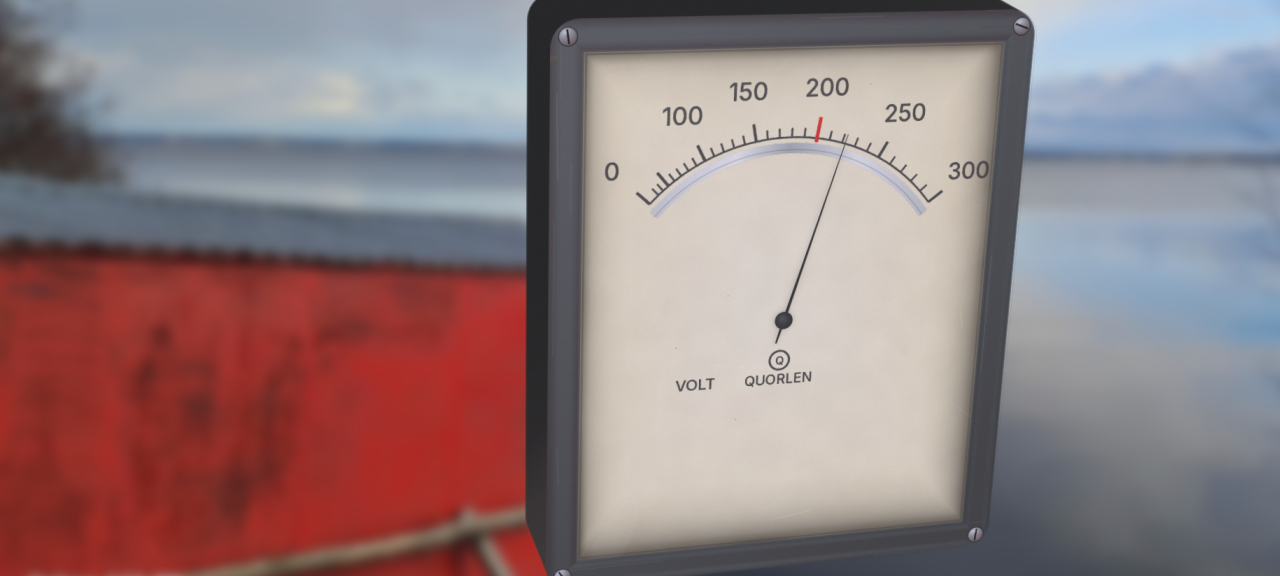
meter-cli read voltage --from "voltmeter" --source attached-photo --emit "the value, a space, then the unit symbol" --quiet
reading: 220 V
